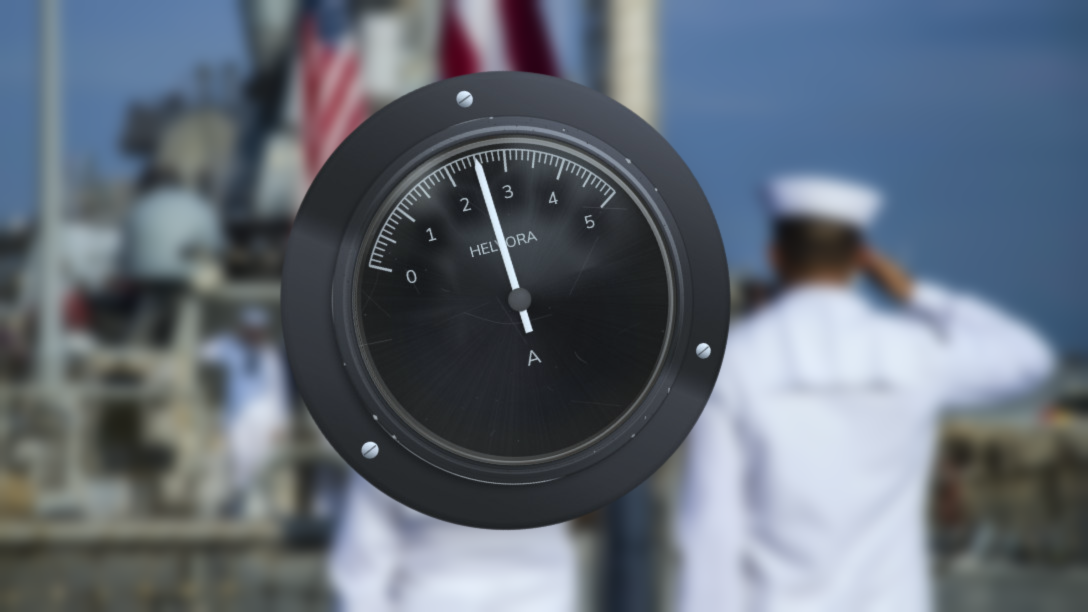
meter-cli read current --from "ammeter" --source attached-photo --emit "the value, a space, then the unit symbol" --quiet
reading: 2.5 A
